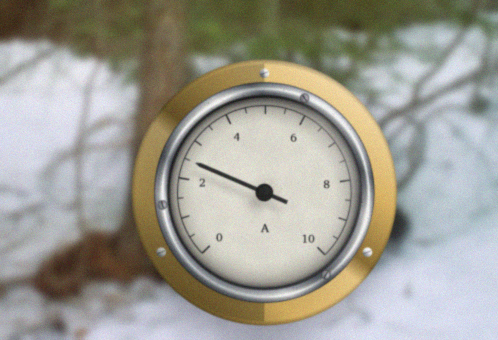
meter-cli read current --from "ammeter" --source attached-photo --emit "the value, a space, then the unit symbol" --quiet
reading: 2.5 A
